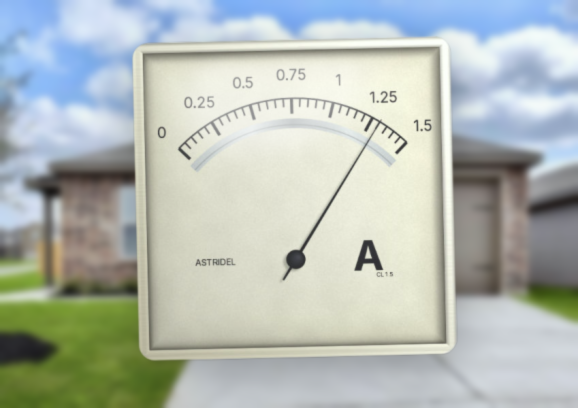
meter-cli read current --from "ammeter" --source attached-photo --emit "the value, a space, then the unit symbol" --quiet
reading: 1.3 A
